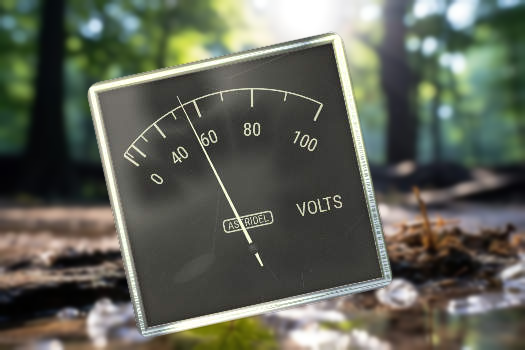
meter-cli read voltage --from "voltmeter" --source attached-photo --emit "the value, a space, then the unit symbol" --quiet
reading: 55 V
